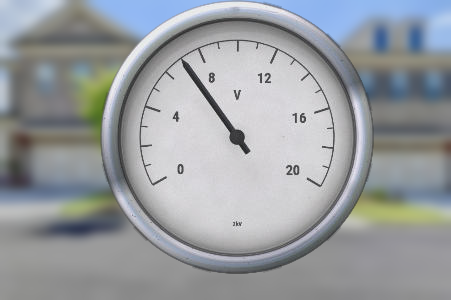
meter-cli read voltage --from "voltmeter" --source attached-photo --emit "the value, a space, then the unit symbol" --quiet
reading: 7 V
